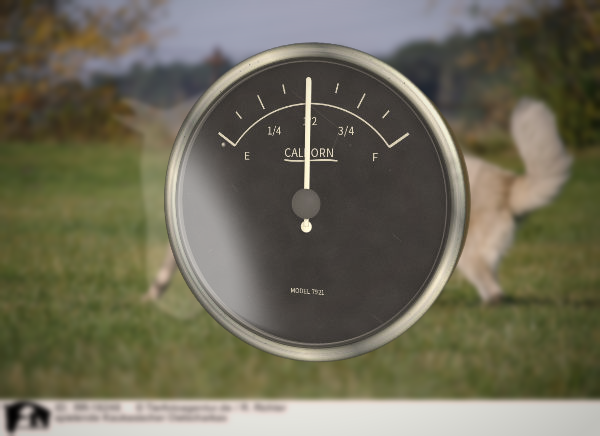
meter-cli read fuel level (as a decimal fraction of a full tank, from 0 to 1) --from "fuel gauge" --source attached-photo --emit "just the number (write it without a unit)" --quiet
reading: 0.5
